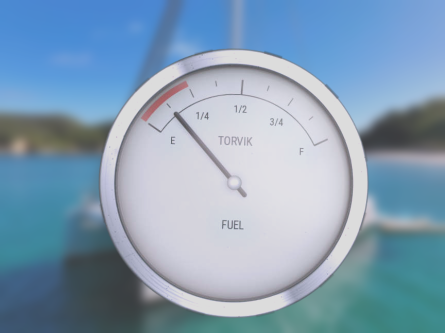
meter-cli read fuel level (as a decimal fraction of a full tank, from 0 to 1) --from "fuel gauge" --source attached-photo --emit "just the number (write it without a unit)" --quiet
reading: 0.125
